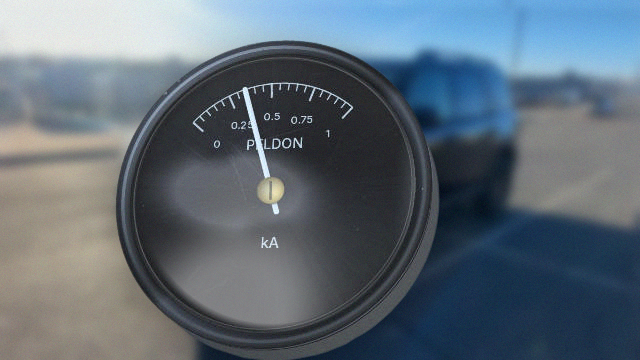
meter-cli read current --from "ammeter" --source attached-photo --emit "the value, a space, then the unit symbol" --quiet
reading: 0.35 kA
